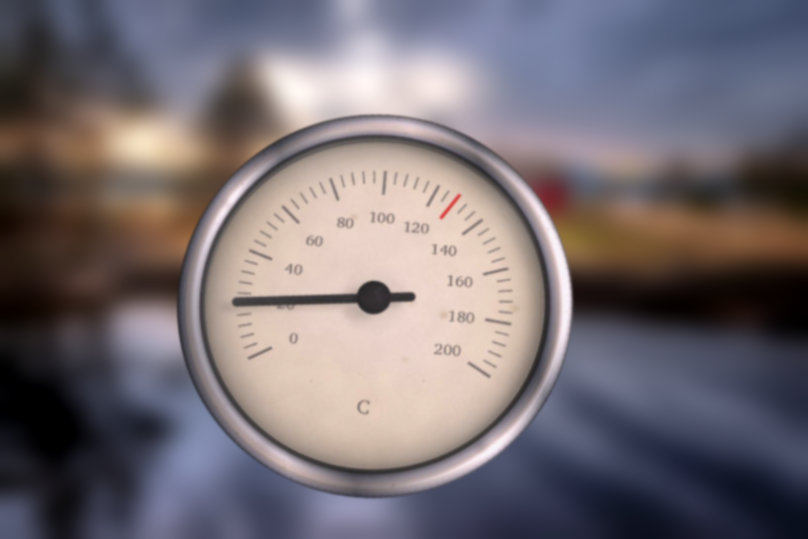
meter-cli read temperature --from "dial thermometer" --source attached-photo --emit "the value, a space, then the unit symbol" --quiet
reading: 20 °C
